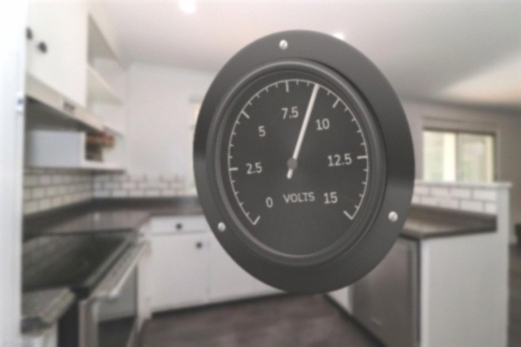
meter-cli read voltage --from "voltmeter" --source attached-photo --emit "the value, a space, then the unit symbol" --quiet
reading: 9 V
